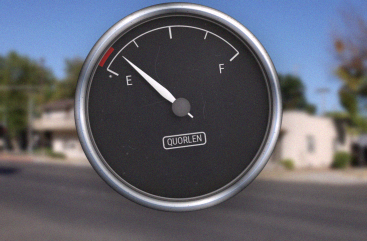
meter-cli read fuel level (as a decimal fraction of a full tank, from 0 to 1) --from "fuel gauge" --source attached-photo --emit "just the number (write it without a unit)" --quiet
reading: 0.125
